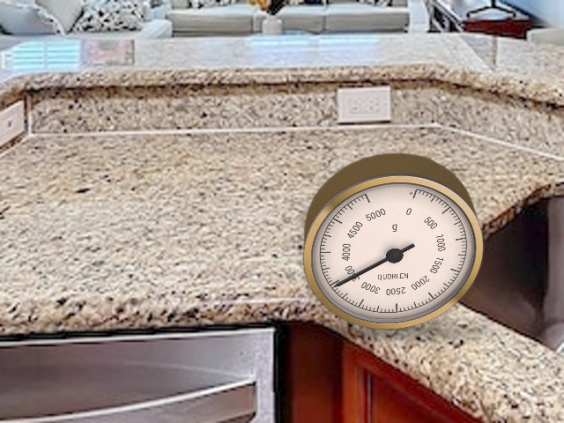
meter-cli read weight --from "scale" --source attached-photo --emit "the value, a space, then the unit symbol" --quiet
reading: 3500 g
